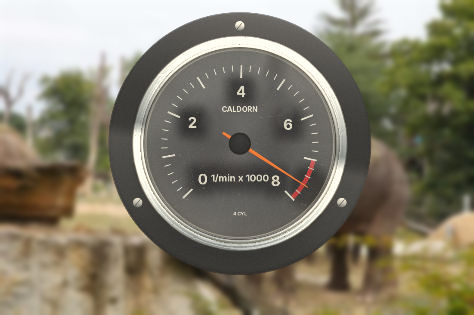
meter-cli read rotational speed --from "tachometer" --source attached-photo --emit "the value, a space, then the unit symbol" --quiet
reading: 7600 rpm
